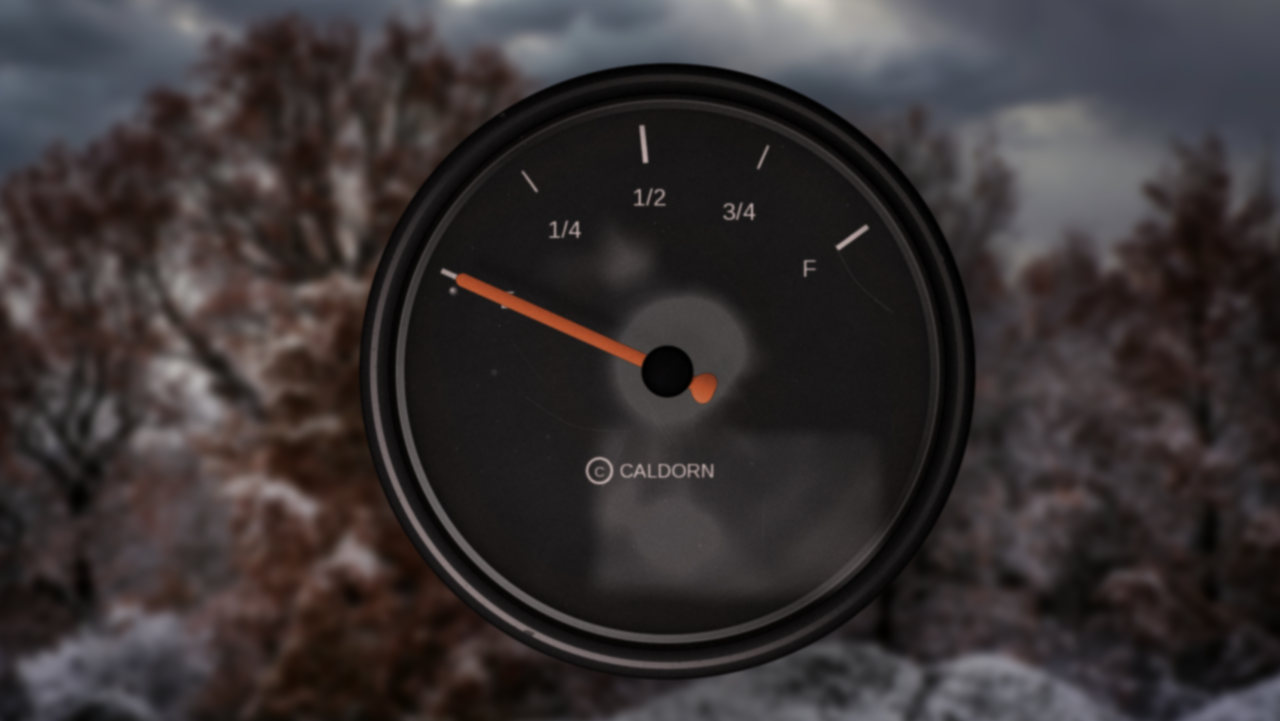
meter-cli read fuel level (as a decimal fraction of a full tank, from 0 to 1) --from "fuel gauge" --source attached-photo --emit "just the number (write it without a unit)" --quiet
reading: 0
